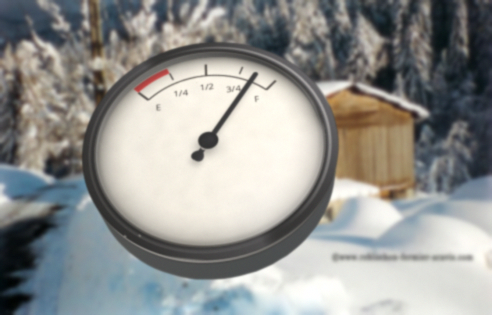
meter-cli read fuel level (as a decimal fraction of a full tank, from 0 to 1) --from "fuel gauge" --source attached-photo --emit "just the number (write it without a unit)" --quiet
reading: 0.875
